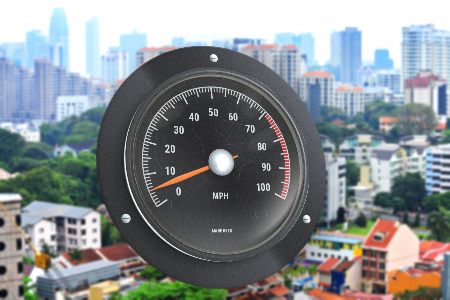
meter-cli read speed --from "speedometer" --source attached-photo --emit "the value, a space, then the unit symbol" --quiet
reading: 5 mph
